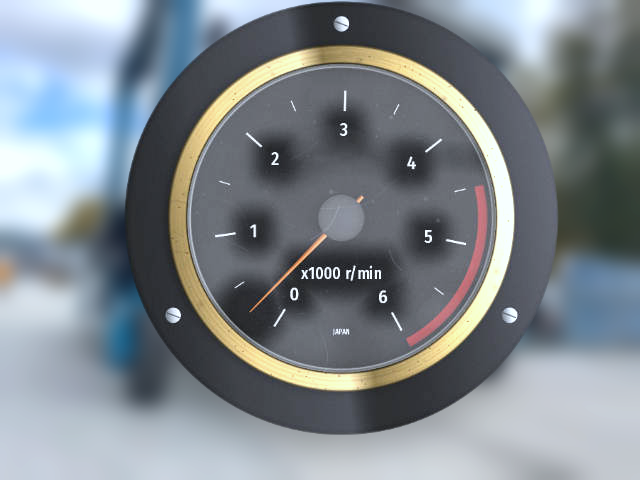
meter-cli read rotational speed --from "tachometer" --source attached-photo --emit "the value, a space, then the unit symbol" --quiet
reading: 250 rpm
